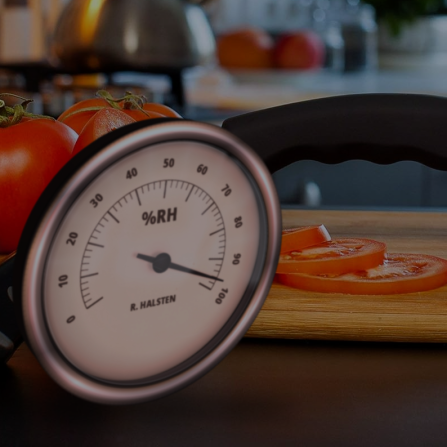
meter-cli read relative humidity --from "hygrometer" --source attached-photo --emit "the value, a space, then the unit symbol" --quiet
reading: 96 %
